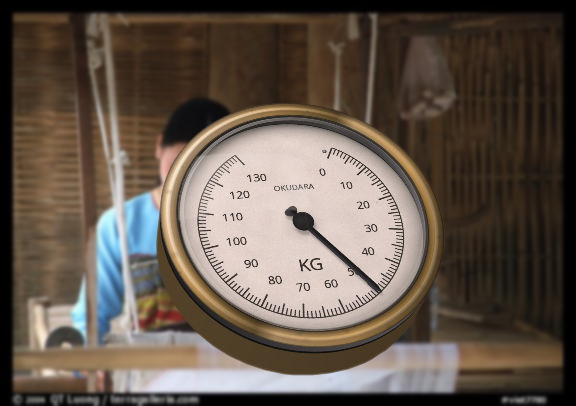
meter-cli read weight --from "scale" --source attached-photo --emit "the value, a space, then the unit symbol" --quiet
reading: 50 kg
